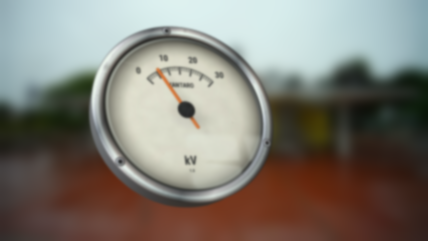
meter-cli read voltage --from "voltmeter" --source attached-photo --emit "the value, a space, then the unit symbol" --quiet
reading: 5 kV
